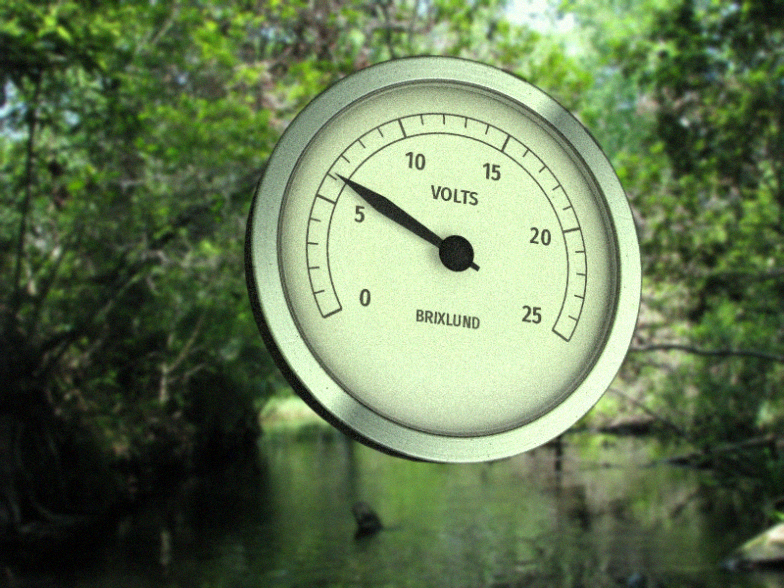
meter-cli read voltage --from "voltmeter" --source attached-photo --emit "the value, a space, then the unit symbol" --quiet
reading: 6 V
